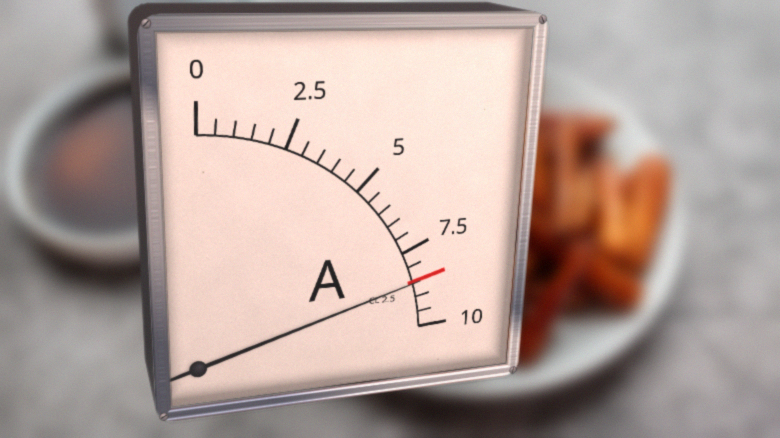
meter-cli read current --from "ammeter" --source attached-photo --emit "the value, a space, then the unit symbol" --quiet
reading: 8.5 A
